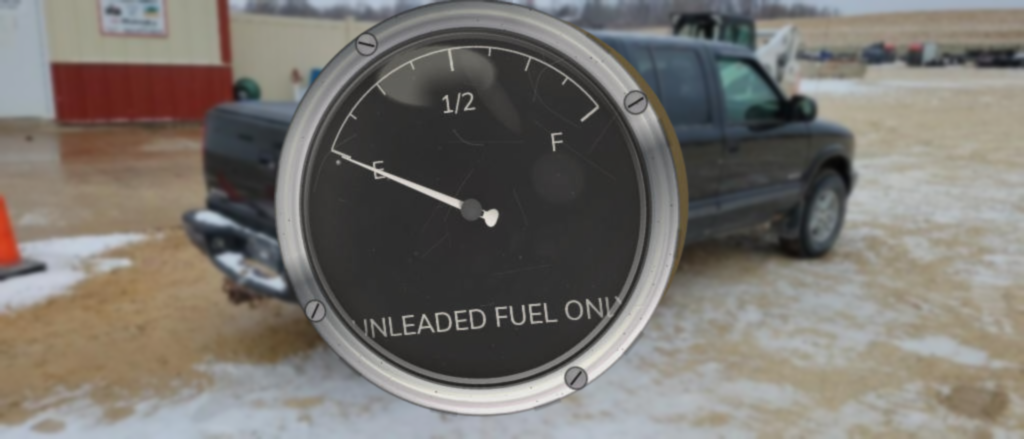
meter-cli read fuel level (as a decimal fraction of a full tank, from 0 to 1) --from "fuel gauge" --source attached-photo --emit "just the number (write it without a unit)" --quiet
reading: 0
